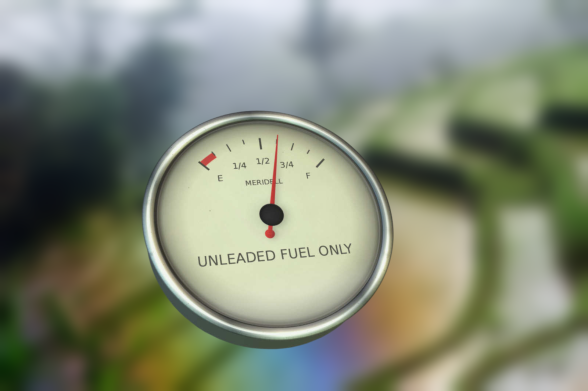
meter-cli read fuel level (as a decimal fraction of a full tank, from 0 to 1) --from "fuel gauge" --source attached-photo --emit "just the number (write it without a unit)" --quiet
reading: 0.625
